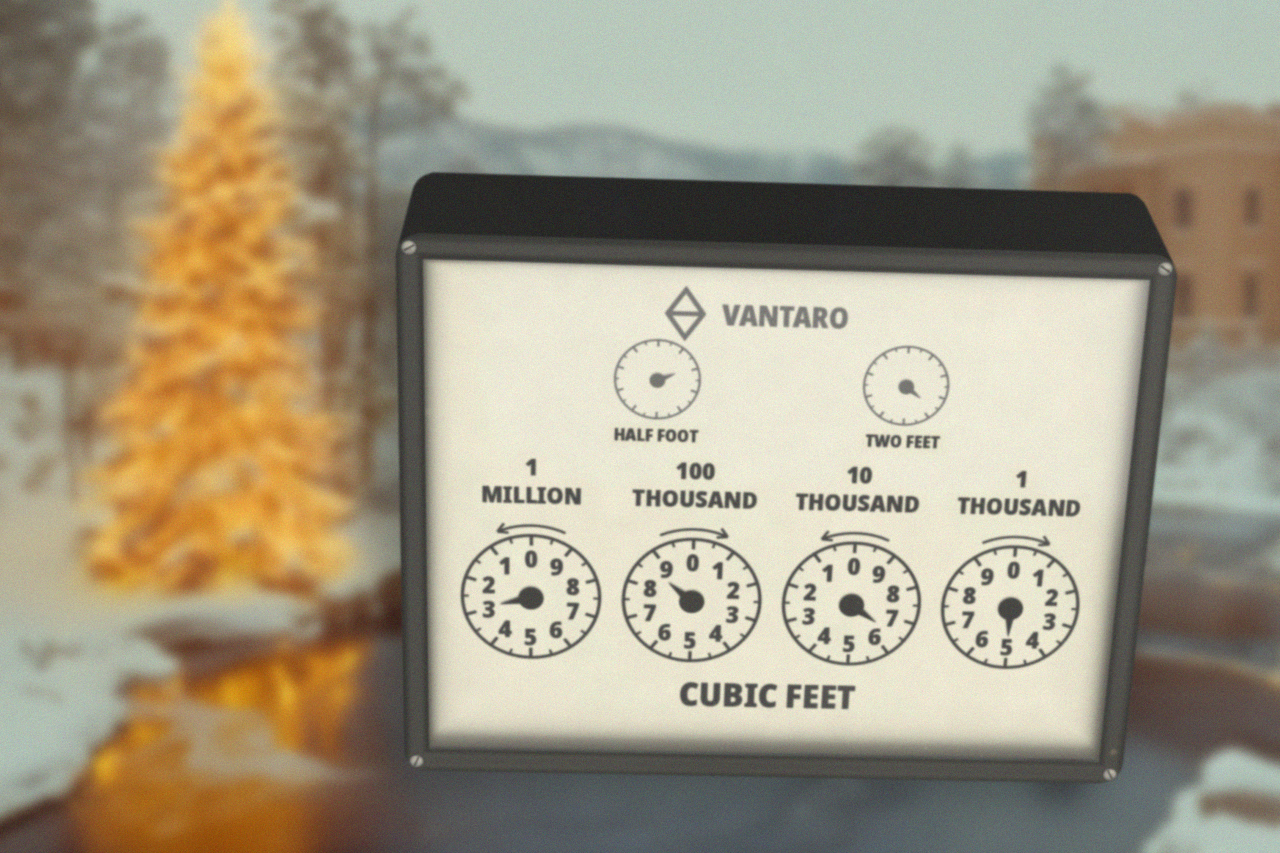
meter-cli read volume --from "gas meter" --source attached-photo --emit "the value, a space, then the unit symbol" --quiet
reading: 286500 ft³
